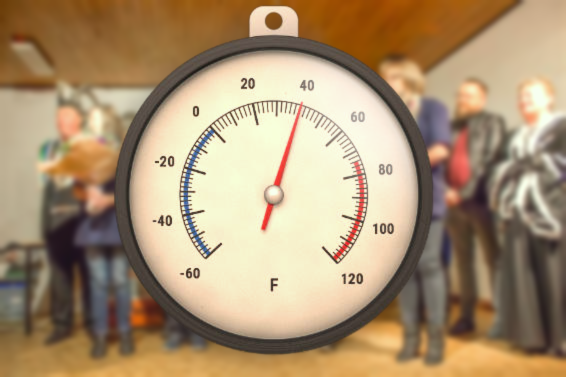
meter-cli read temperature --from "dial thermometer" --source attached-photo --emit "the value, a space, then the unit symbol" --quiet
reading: 40 °F
